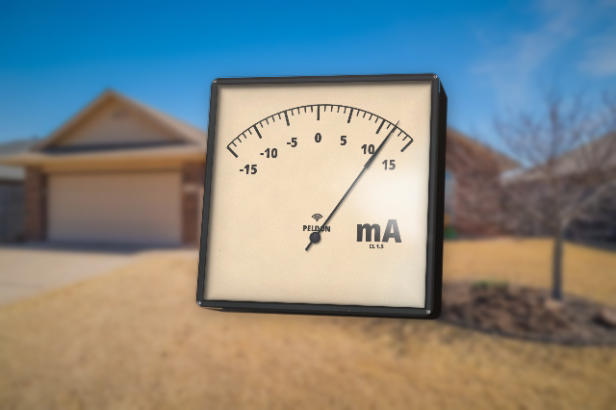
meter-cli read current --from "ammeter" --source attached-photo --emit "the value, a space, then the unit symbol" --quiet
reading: 12 mA
